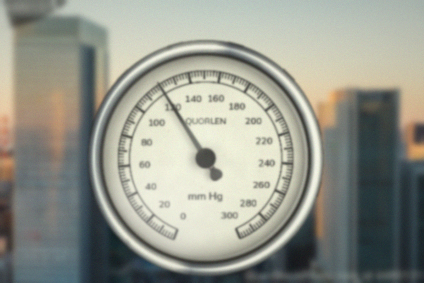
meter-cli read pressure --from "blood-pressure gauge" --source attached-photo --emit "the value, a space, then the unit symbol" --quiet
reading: 120 mmHg
